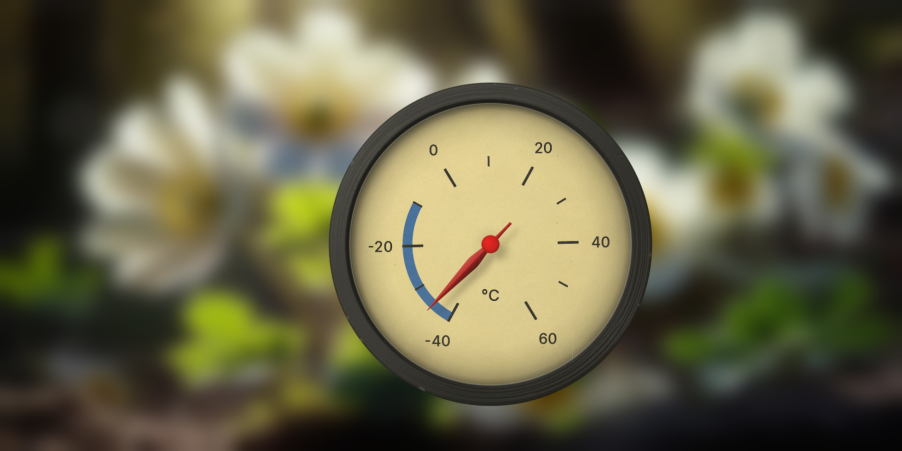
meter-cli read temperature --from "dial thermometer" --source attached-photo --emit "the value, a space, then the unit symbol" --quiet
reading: -35 °C
